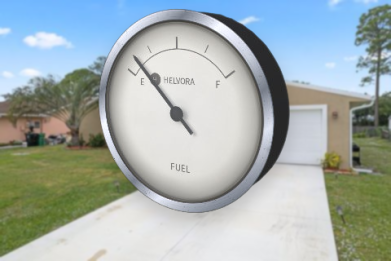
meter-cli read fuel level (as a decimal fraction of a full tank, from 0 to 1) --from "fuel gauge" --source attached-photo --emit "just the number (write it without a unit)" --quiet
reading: 0.125
